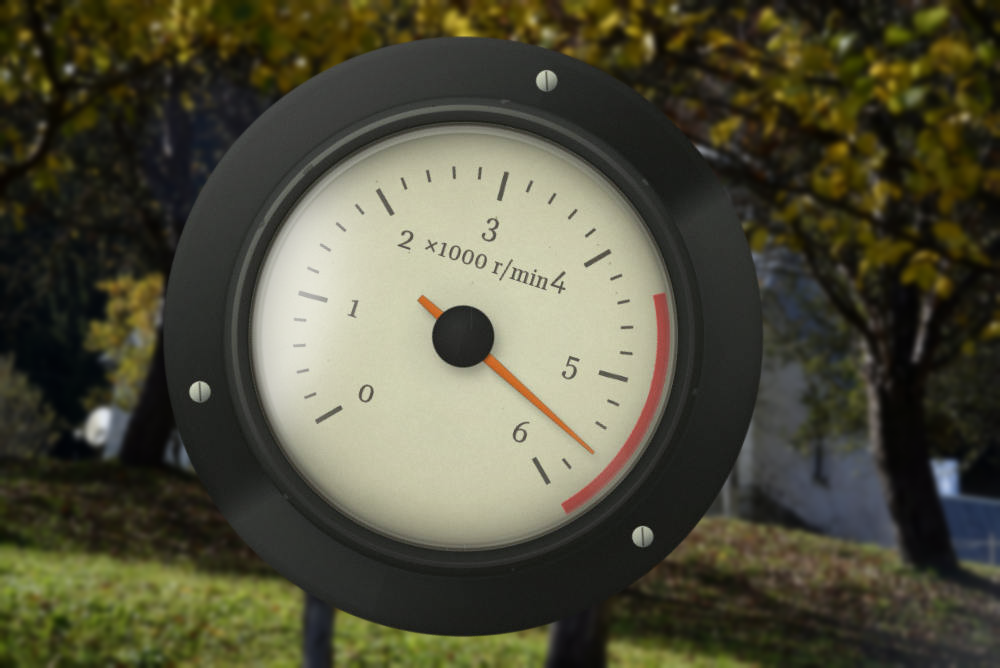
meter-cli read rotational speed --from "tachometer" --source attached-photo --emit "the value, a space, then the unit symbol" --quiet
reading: 5600 rpm
